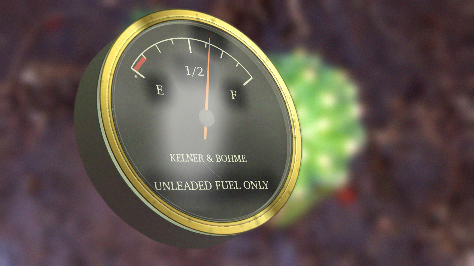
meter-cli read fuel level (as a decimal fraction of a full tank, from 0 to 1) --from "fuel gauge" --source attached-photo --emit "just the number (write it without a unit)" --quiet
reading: 0.625
